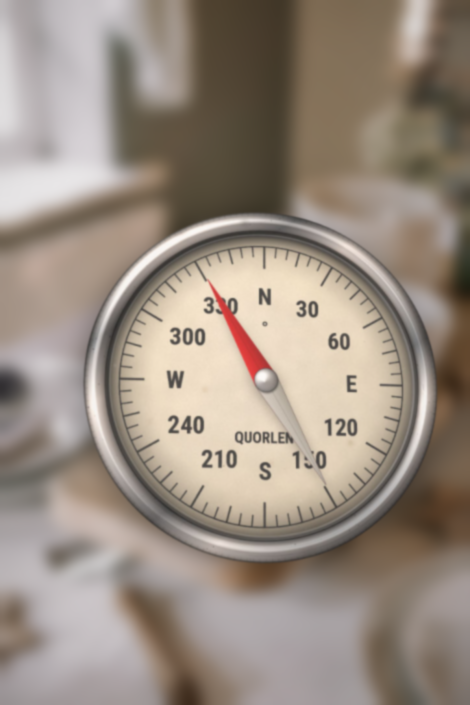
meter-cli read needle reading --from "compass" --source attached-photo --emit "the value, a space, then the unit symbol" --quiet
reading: 330 °
